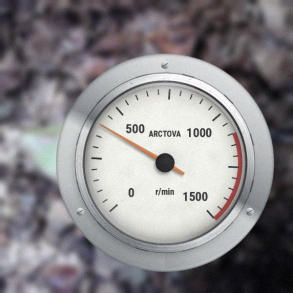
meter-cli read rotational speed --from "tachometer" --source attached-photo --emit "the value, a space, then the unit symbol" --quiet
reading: 400 rpm
